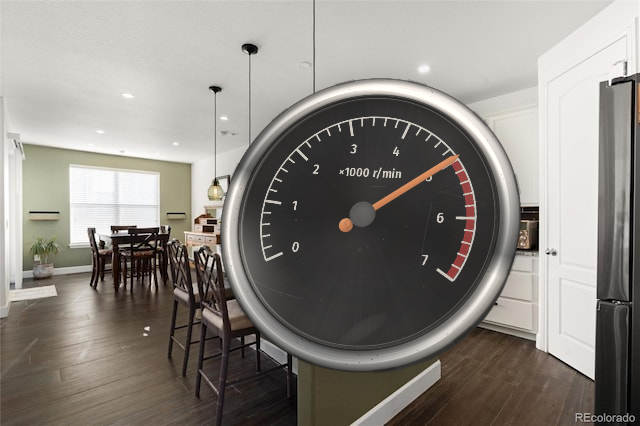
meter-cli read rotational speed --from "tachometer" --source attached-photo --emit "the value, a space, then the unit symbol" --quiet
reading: 5000 rpm
